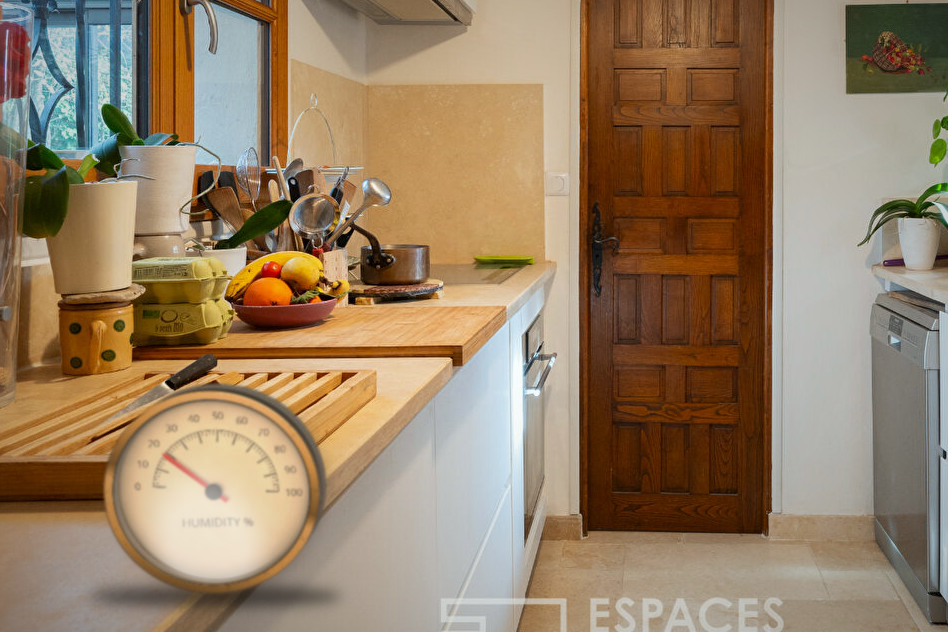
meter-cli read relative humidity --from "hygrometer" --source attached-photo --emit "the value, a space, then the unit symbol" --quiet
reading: 20 %
